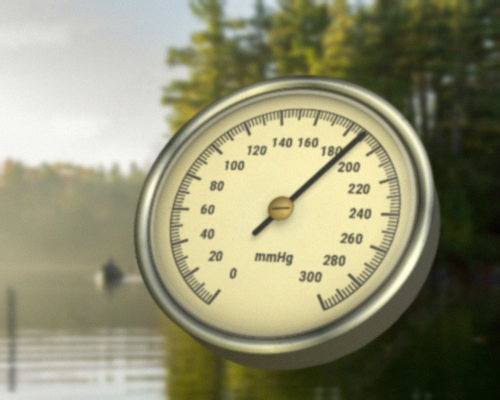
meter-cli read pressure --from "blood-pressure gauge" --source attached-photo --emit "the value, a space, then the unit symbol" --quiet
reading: 190 mmHg
